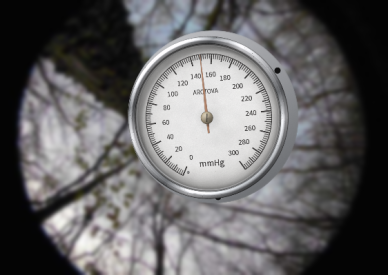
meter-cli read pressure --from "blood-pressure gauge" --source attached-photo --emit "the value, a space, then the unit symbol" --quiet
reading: 150 mmHg
